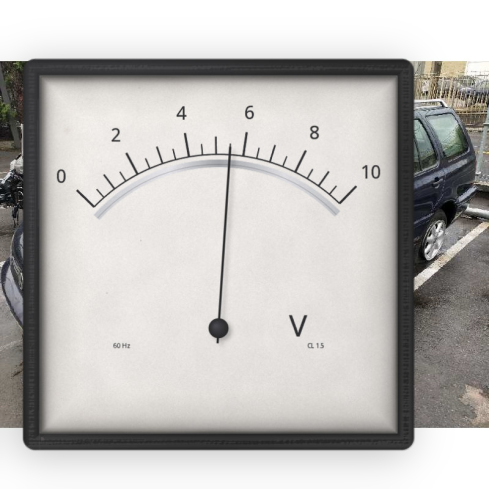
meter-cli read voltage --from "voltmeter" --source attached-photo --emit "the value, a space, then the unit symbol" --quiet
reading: 5.5 V
